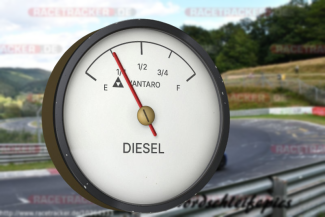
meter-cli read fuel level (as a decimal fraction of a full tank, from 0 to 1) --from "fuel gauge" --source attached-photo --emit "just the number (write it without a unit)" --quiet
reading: 0.25
